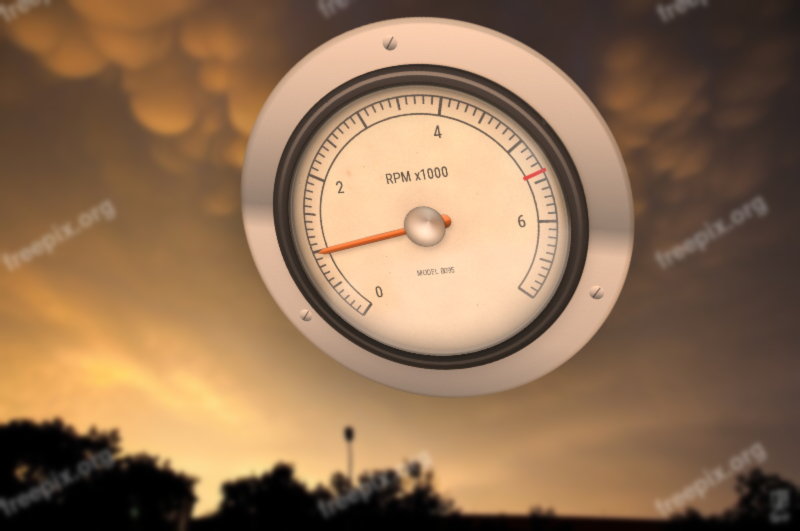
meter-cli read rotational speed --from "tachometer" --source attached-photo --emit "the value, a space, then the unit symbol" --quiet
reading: 1000 rpm
